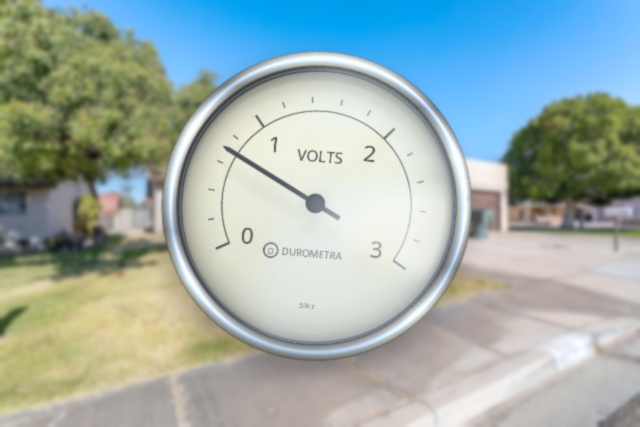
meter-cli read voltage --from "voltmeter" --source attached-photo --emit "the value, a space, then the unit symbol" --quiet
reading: 0.7 V
